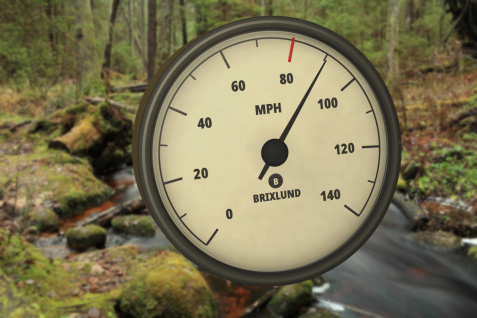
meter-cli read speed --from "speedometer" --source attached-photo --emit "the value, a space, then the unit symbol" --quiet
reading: 90 mph
